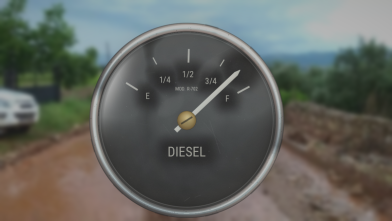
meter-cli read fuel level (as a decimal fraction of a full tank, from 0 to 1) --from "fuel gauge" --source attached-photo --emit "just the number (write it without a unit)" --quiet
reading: 0.875
